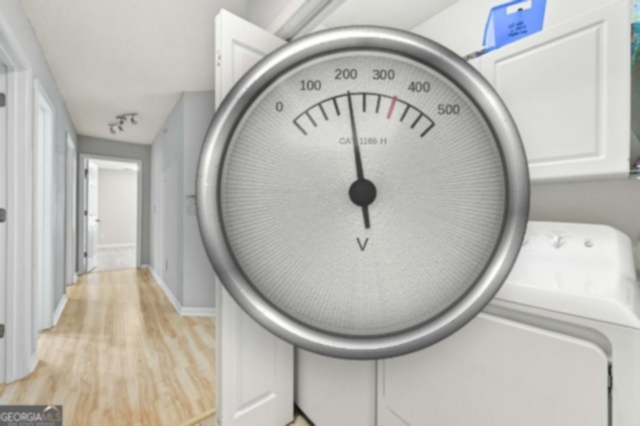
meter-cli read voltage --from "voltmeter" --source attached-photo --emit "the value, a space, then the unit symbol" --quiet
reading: 200 V
